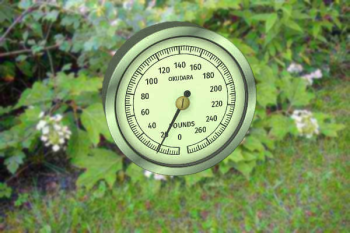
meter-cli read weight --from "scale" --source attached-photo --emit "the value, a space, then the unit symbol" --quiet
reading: 20 lb
